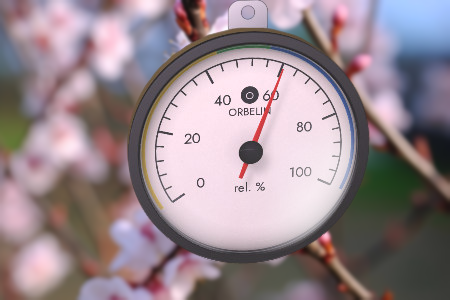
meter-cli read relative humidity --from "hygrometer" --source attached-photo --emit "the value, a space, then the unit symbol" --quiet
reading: 60 %
